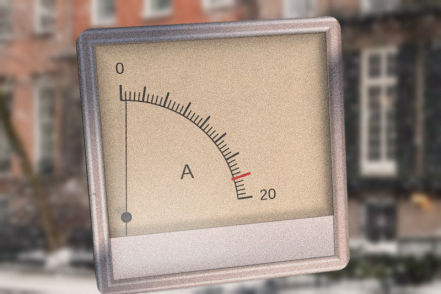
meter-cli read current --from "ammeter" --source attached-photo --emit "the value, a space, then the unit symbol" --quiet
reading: 0.5 A
